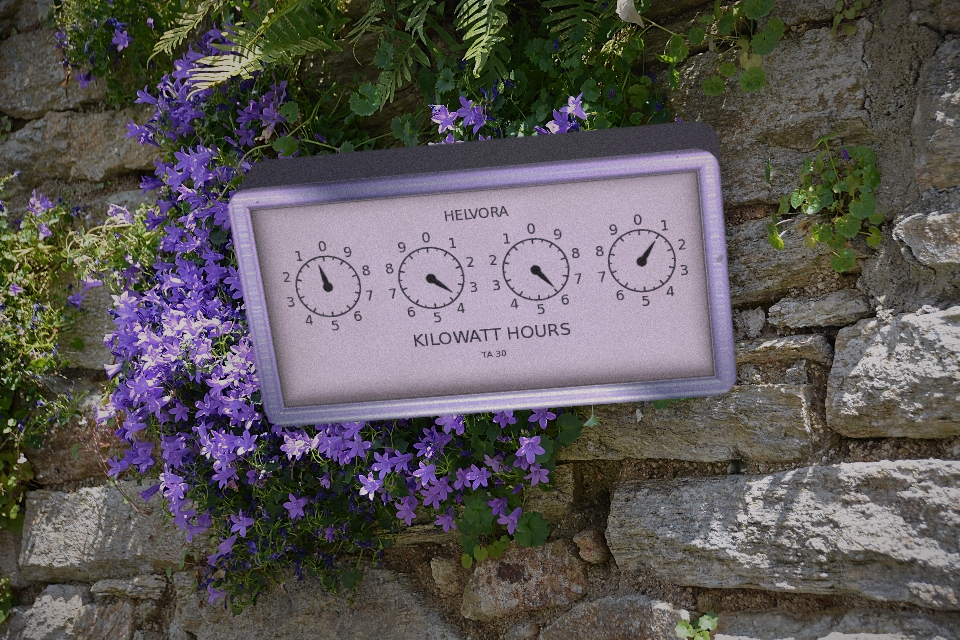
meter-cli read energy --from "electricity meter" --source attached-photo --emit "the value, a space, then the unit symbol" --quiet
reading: 361 kWh
